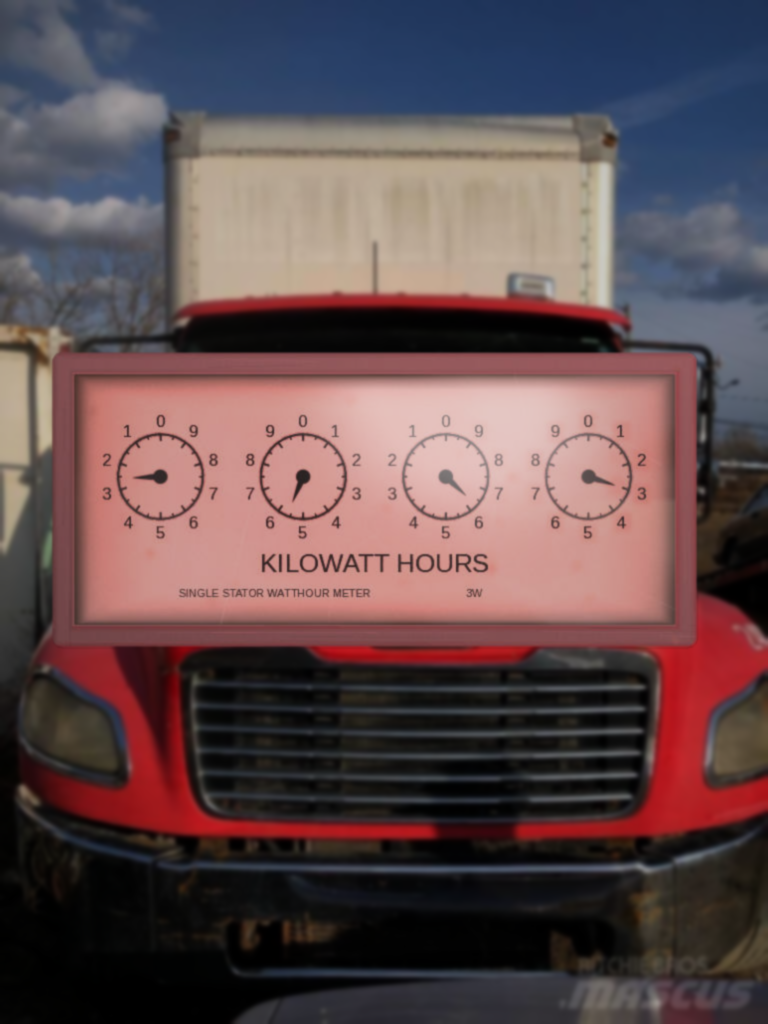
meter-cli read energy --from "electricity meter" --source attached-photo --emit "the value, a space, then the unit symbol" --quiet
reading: 2563 kWh
